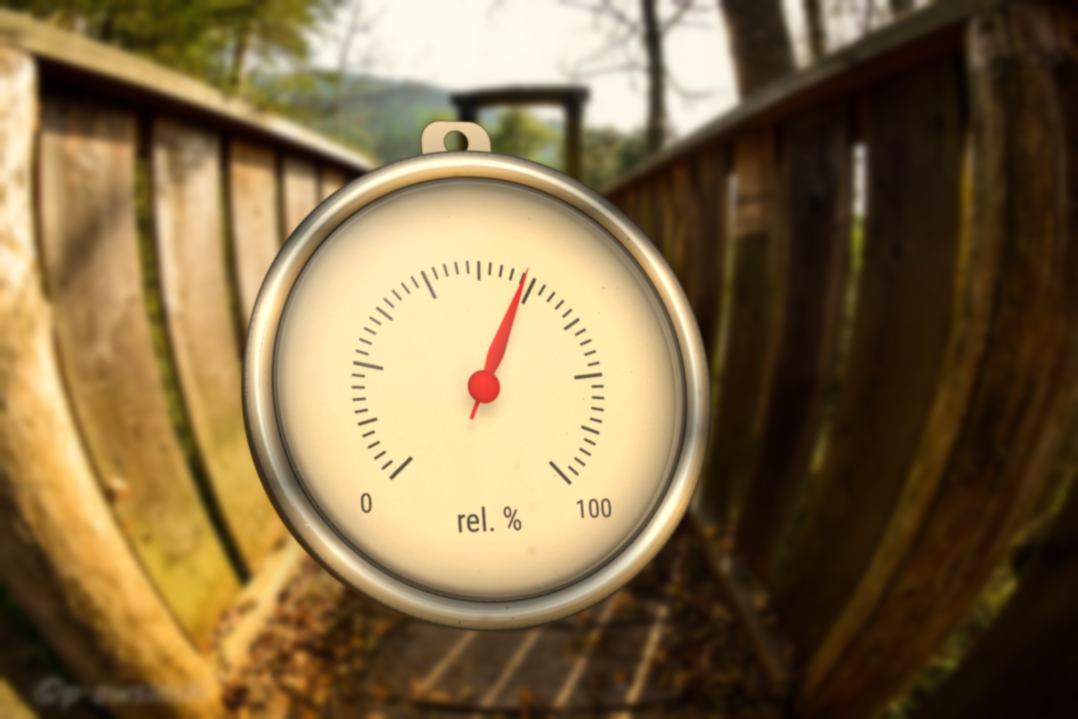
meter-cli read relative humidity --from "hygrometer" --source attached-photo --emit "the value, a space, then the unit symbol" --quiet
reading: 58 %
